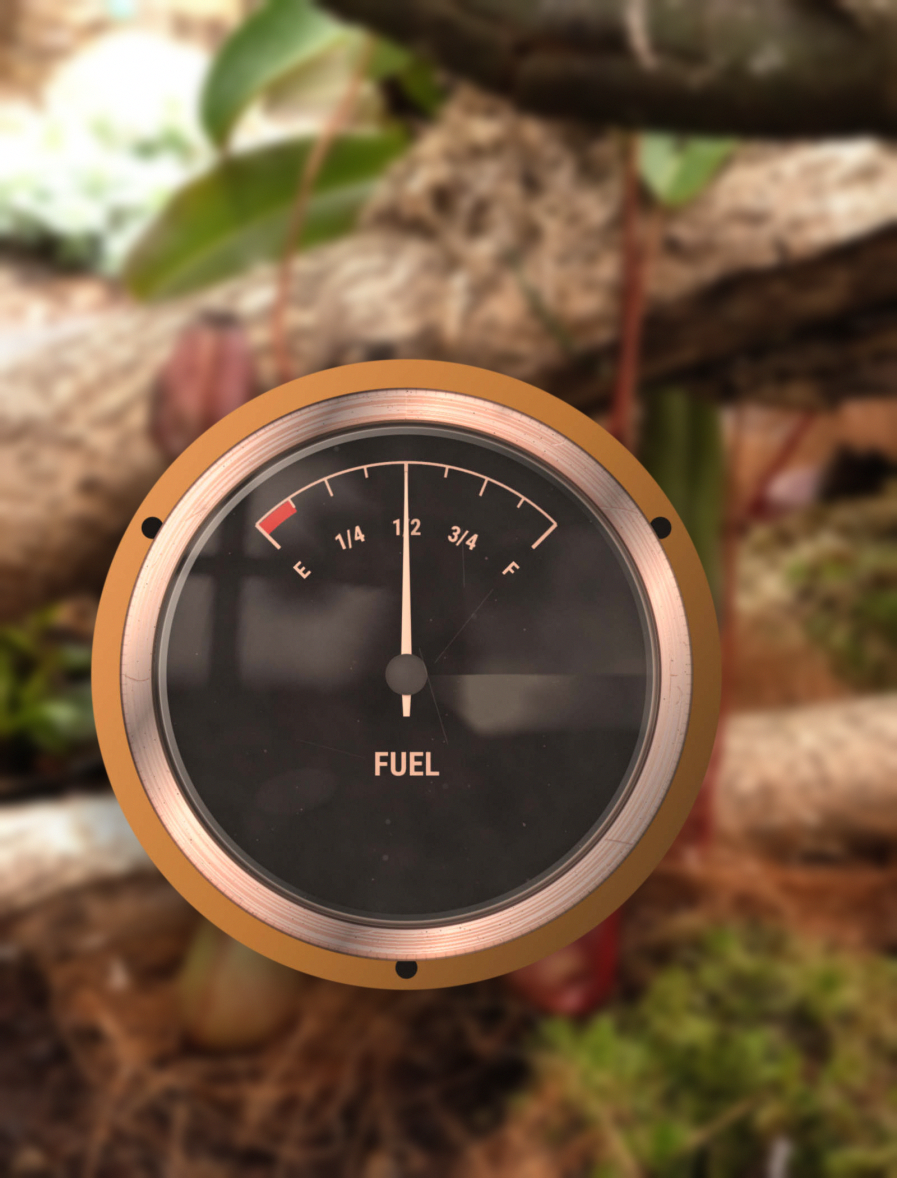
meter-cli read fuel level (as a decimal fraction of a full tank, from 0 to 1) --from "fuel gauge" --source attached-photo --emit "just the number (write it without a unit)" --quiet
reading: 0.5
